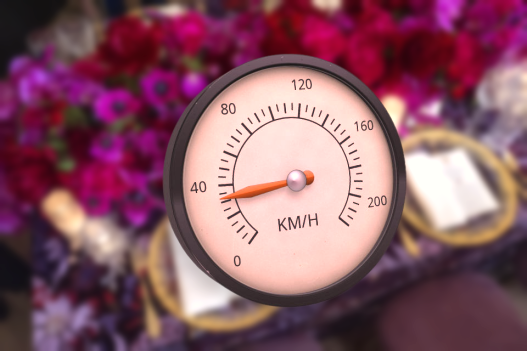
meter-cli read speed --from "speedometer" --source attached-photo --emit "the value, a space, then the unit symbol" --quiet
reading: 32.5 km/h
